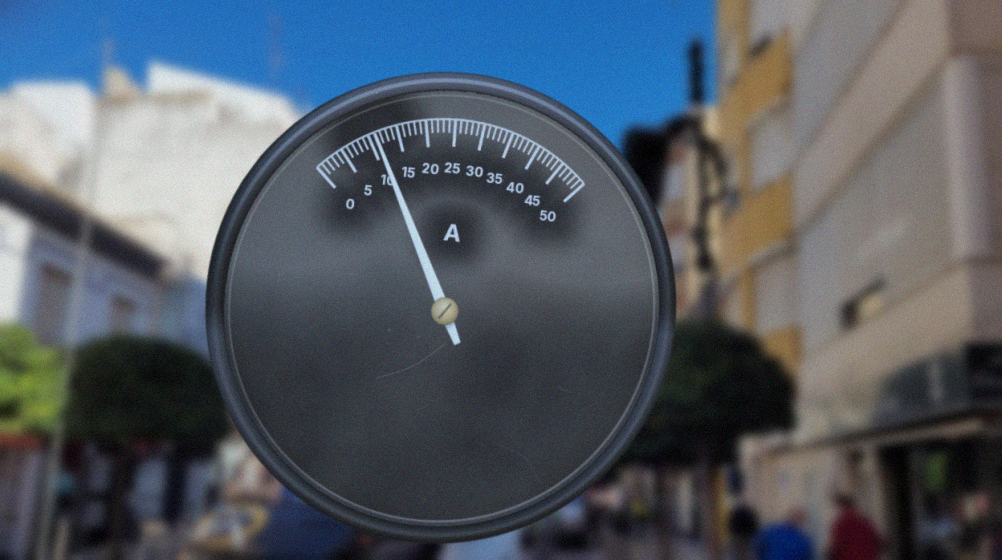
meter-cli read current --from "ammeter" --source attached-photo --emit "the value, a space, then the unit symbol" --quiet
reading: 11 A
